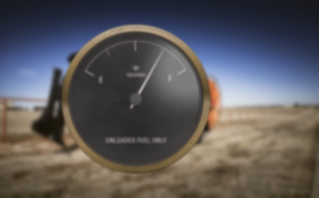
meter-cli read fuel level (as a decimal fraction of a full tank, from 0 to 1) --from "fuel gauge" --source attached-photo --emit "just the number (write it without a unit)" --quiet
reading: 0.75
